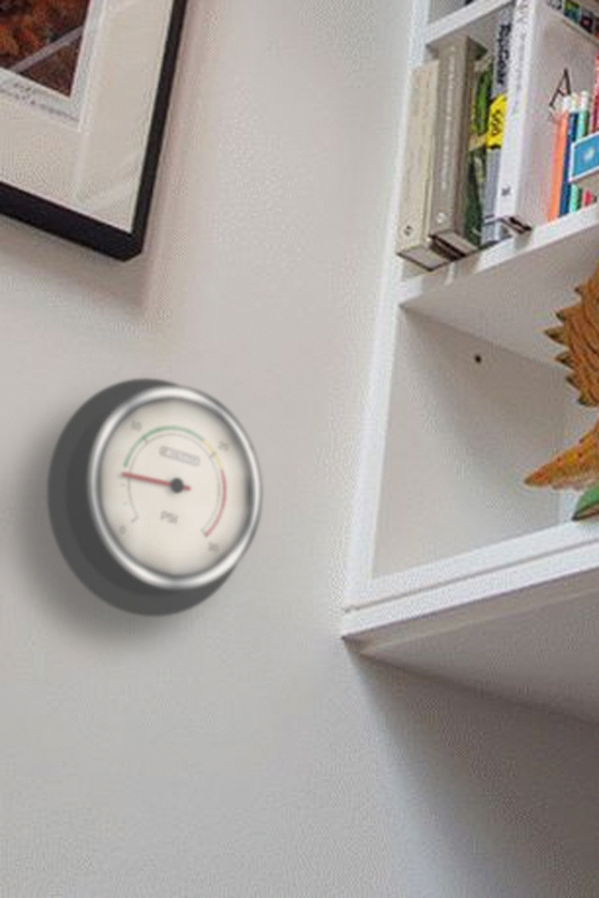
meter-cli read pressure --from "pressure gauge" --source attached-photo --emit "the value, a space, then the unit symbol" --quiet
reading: 5 psi
